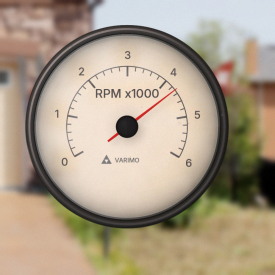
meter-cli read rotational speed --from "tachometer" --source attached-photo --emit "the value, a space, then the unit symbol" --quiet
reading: 4300 rpm
